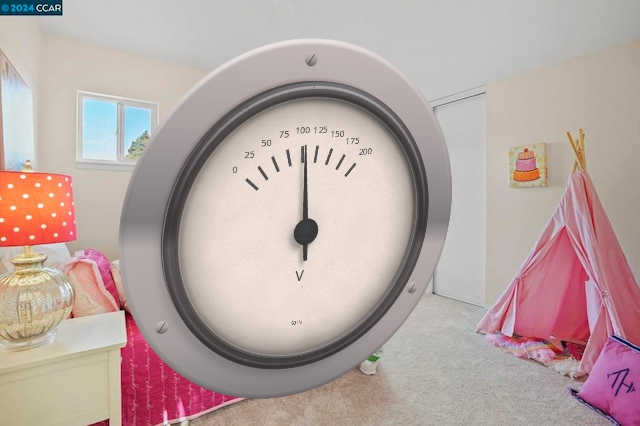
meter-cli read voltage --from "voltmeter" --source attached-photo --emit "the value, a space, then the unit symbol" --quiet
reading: 100 V
